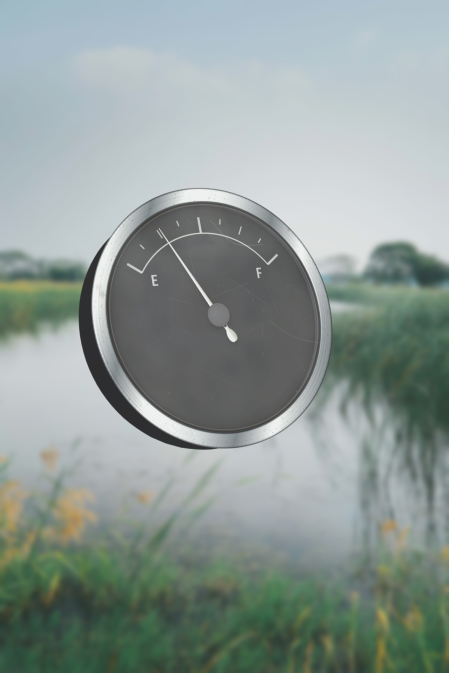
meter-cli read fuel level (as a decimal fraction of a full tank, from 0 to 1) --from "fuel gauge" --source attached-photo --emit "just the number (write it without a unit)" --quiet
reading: 0.25
